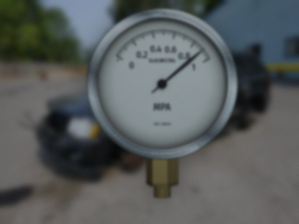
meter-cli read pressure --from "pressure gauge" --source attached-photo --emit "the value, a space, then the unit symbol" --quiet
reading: 0.9 MPa
